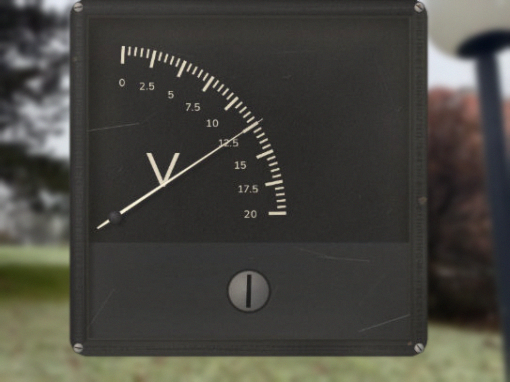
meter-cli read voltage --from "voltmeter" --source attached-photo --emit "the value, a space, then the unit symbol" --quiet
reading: 12.5 V
